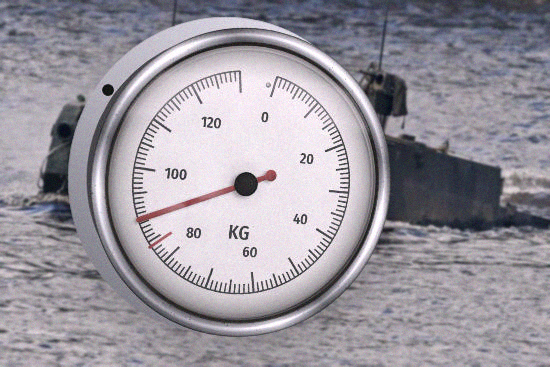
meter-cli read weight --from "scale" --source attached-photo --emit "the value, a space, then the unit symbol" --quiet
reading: 90 kg
